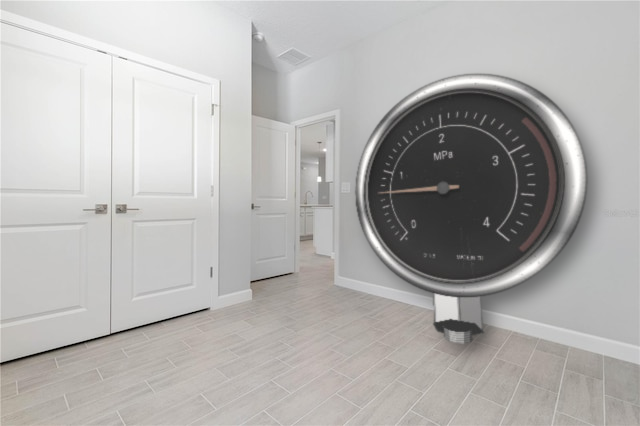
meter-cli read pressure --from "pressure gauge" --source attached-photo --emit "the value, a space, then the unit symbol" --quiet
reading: 0.7 MPa
